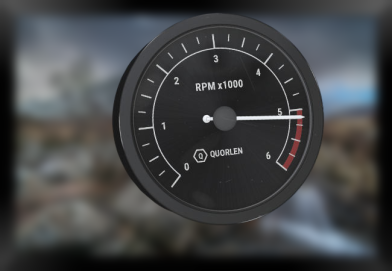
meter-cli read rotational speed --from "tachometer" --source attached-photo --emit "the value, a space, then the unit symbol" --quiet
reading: 5125 rpm
